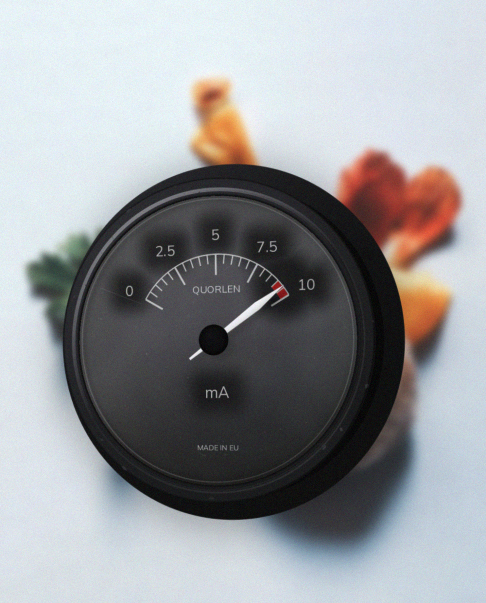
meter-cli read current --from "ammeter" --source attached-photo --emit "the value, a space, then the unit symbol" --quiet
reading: 9.5 mA
